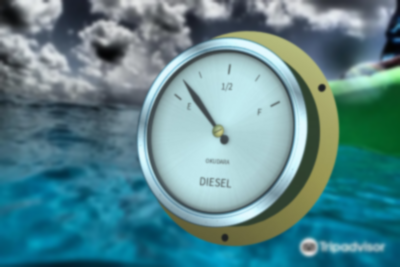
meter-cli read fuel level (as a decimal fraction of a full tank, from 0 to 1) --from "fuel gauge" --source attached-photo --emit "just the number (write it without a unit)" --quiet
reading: 0.125
